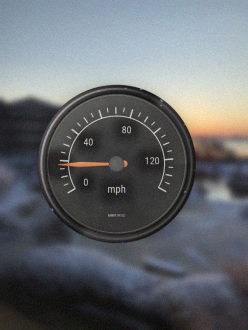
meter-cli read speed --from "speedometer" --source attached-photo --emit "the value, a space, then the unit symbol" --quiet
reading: 17.5 mph
